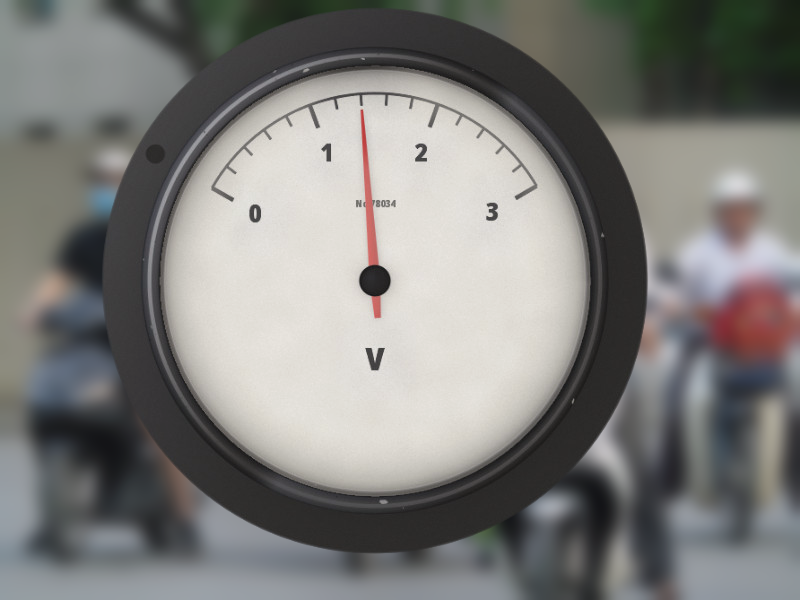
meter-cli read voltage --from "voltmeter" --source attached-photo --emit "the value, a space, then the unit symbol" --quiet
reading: 1.4 V
